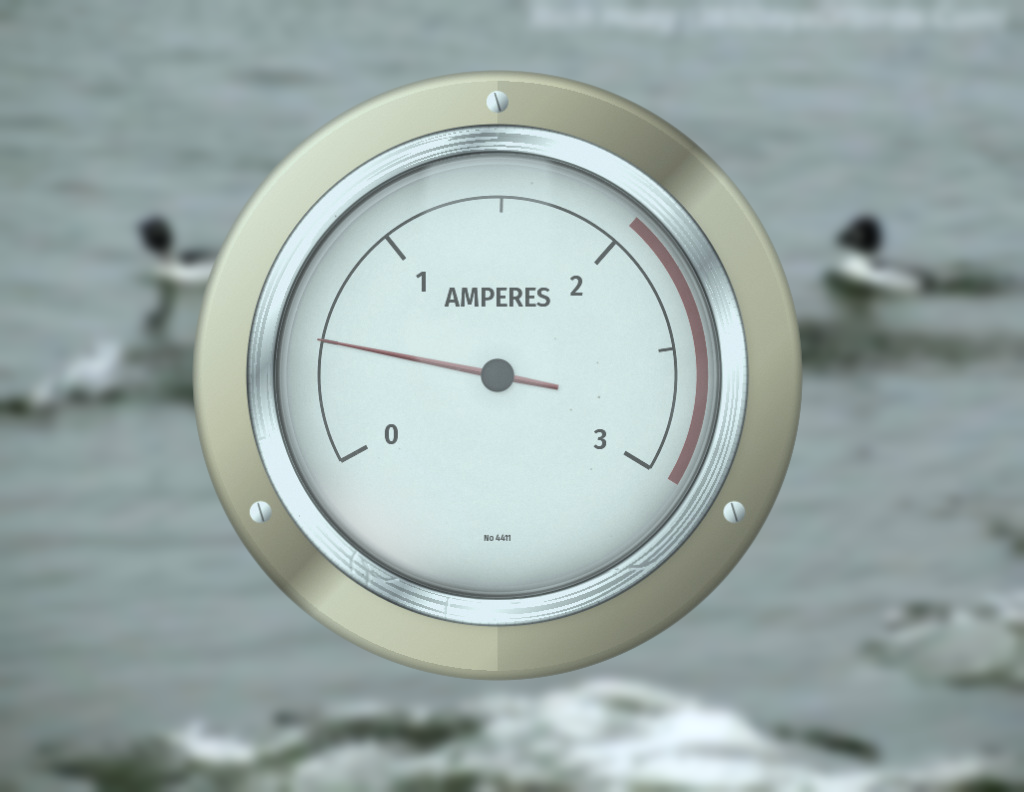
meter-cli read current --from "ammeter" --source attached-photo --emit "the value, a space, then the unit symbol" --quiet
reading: 0.5 A
